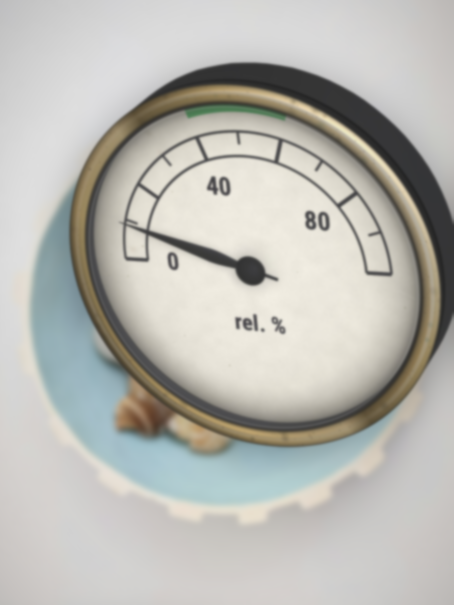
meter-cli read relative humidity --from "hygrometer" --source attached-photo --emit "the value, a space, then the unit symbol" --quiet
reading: 10 %
